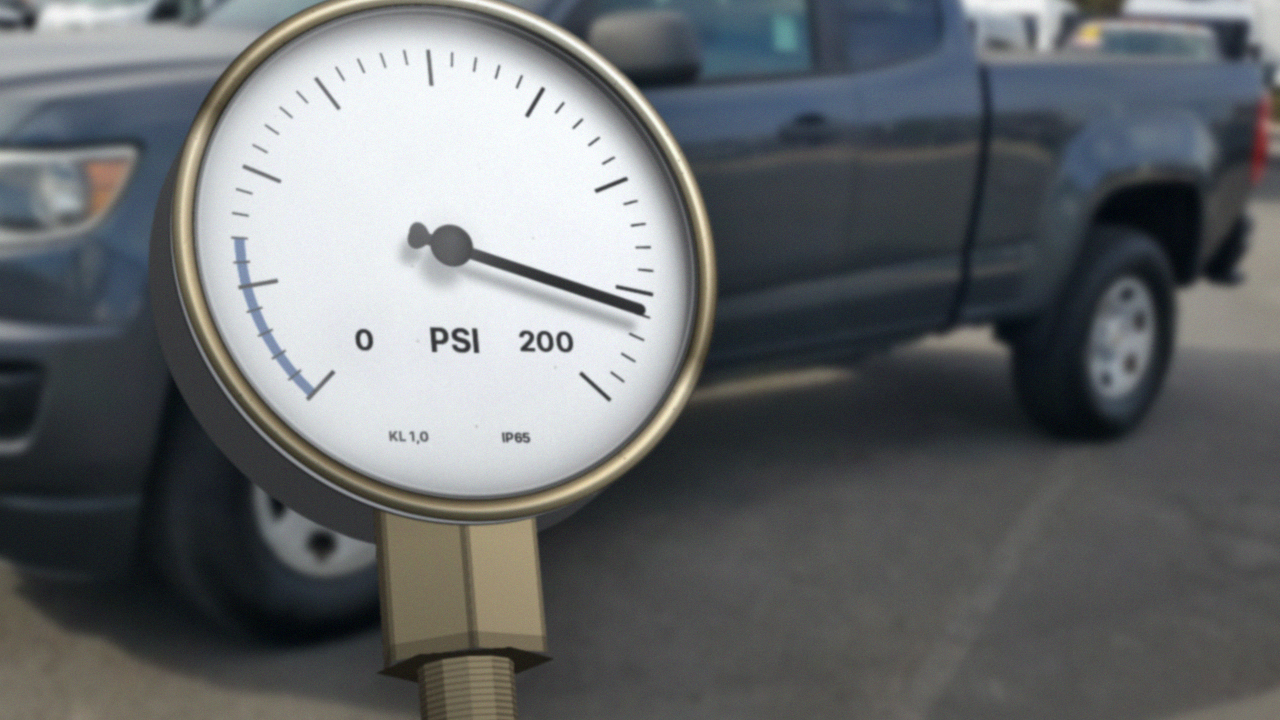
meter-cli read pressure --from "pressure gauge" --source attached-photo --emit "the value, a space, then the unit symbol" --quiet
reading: 180 psi
